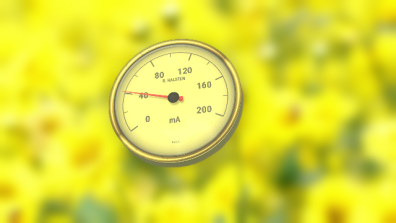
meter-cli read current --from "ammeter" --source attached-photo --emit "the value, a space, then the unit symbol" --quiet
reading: 40 mA
